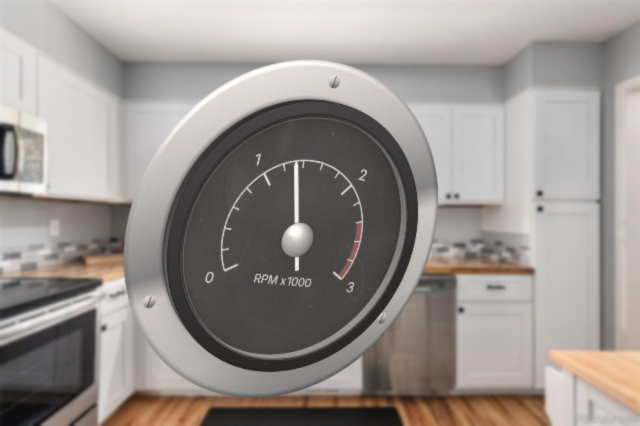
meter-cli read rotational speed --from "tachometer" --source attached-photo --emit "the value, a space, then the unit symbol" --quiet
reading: 1300 rpm
